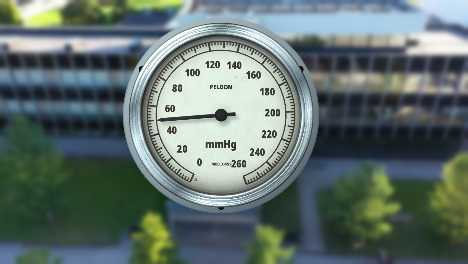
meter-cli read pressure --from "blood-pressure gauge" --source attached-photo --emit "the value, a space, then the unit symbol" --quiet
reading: 50 mmHg
